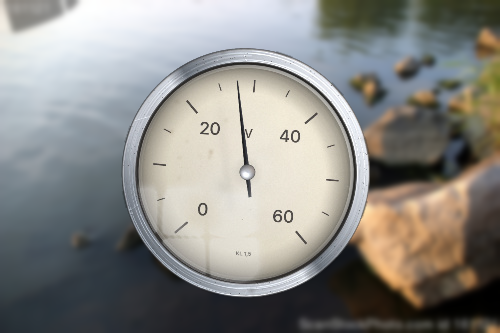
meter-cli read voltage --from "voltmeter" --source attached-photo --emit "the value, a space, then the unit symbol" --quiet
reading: 27.5 V
